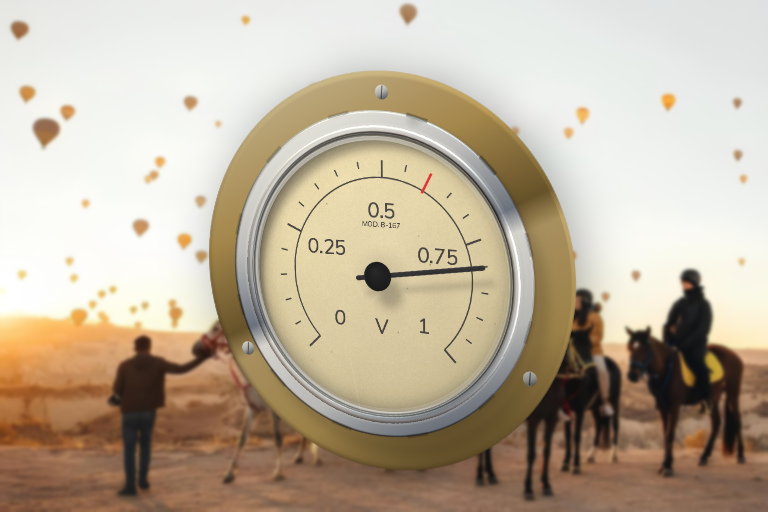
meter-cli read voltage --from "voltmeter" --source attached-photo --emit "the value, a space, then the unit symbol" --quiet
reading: 0.8 V
